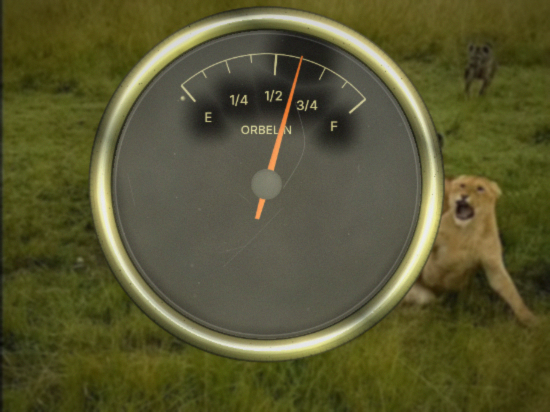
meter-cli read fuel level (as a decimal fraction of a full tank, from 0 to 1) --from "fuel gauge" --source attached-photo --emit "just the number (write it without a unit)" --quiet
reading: 0.625
